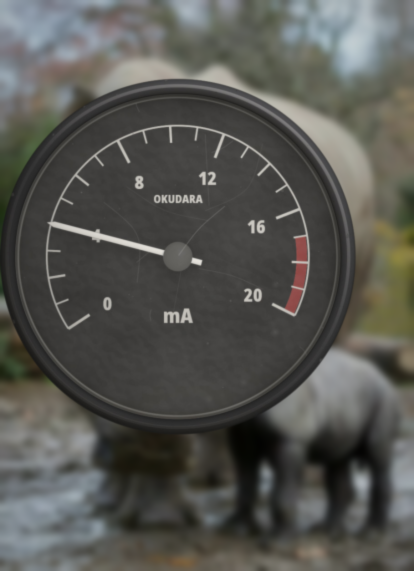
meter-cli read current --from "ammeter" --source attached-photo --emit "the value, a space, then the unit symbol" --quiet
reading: 4 mA
